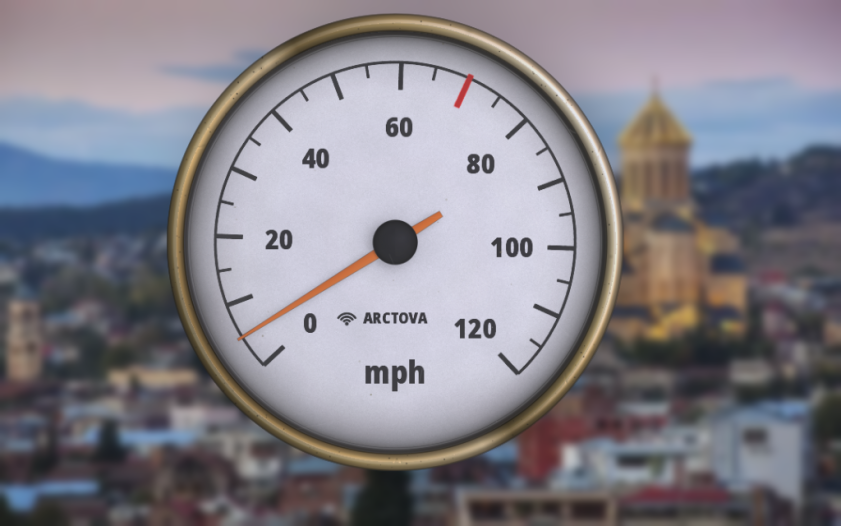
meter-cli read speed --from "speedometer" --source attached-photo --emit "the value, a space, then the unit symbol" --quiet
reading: 5 mph
